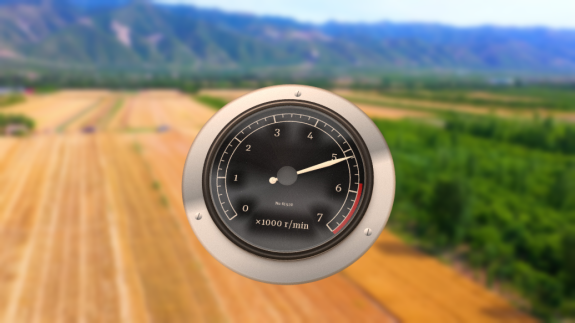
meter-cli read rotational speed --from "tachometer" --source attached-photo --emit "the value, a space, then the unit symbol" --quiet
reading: 5200 rpm
